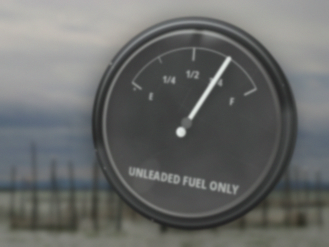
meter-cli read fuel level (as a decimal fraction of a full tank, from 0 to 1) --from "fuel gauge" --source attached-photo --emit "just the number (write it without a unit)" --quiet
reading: 0.75
